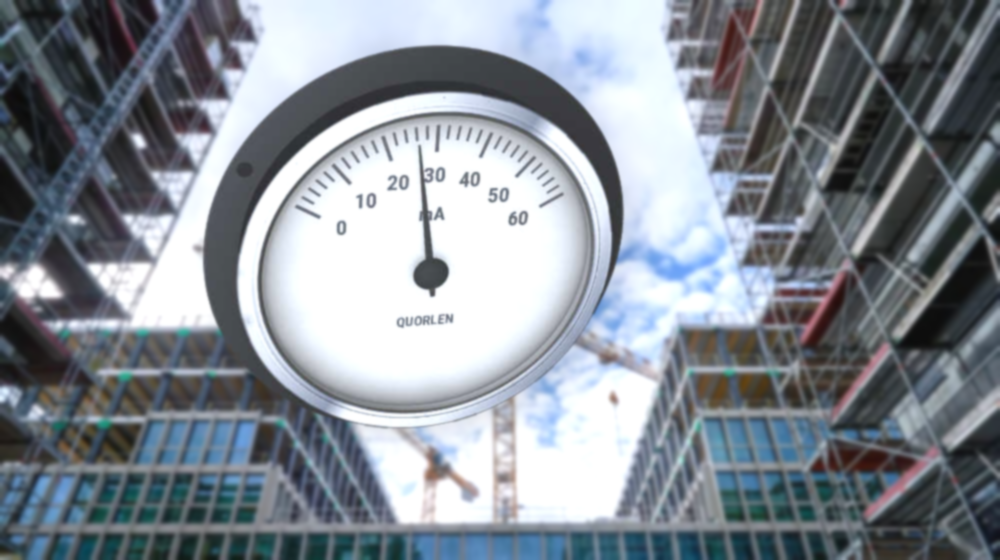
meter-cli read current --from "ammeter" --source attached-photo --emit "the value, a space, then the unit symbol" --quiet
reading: 26 mA
